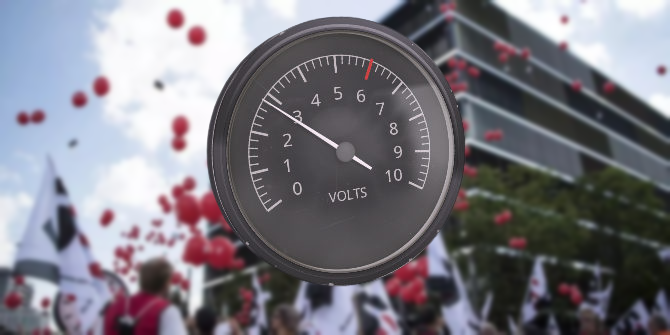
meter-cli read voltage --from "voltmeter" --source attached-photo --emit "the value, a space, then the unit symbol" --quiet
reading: 2.8 V
